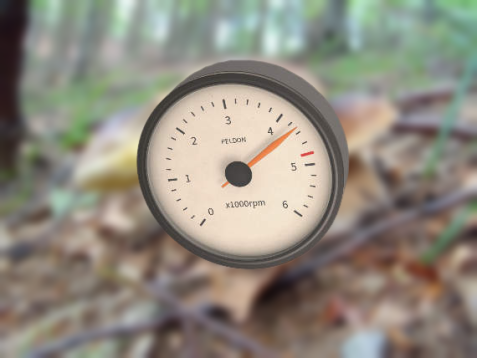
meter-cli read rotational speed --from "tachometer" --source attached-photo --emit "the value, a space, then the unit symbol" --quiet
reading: 4300 rpm
